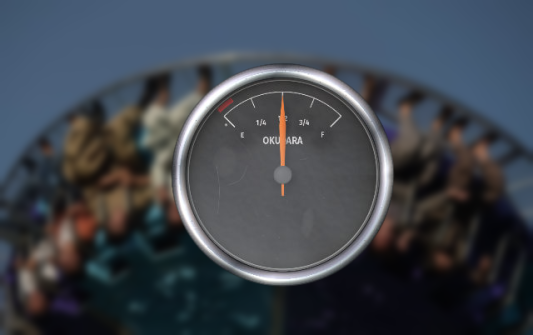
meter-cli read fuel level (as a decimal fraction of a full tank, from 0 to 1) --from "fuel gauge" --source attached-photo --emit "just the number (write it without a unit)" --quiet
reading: 0.5
